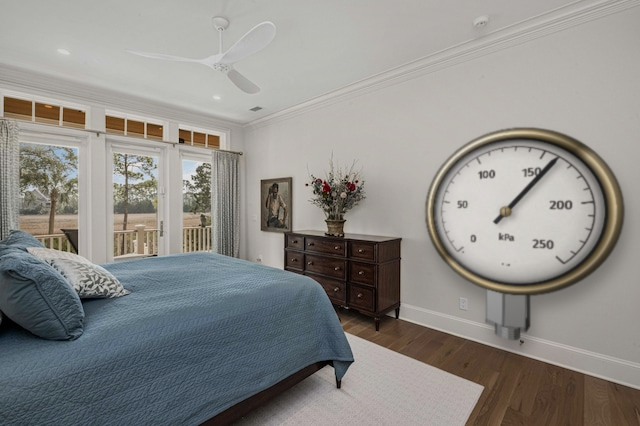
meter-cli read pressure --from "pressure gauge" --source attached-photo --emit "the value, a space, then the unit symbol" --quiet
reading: 160 kPa
